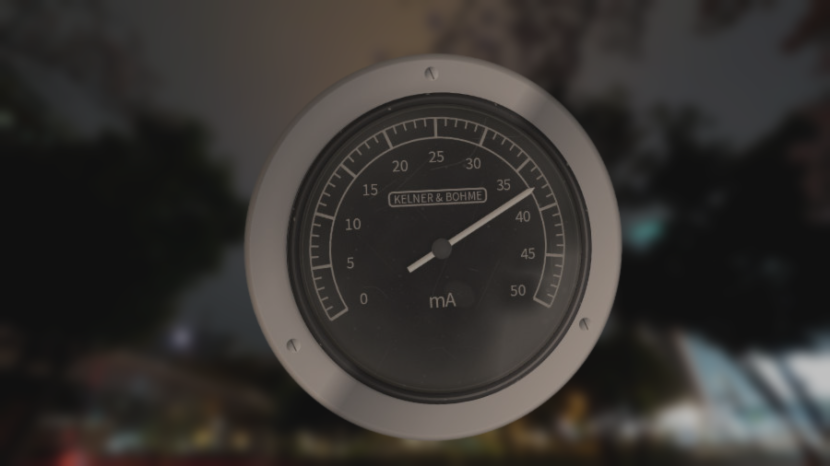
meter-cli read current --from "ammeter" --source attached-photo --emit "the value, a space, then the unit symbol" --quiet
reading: 37.5 mA
